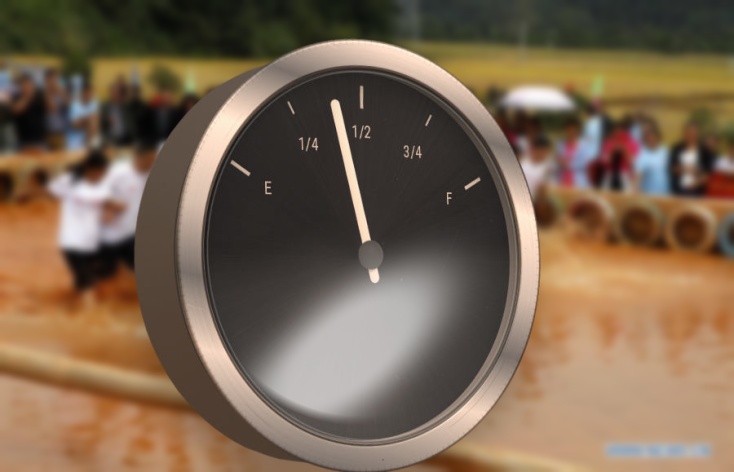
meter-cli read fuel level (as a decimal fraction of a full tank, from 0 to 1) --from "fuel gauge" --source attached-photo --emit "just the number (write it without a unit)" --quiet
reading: 0.375
